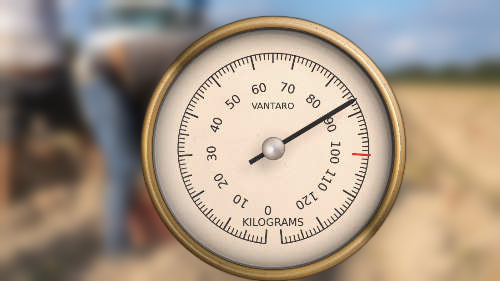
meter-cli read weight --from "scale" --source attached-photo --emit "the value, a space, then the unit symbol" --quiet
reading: 87 kg
